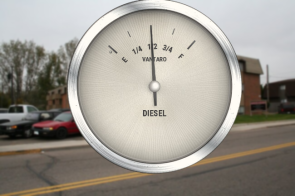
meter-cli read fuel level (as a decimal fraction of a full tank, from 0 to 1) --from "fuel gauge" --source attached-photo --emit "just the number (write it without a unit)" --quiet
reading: 0.5
